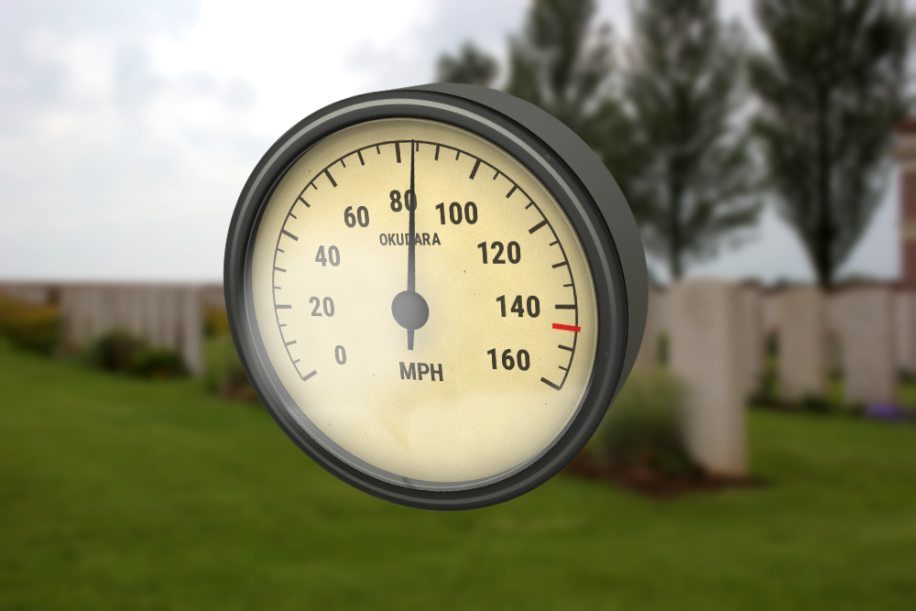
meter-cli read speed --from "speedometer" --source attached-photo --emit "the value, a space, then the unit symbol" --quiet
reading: 85 mph
